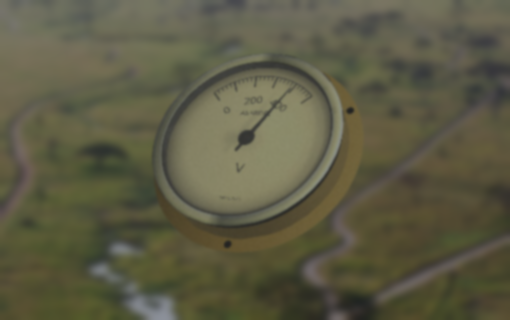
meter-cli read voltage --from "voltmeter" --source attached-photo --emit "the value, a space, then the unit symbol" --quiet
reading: 400 V
